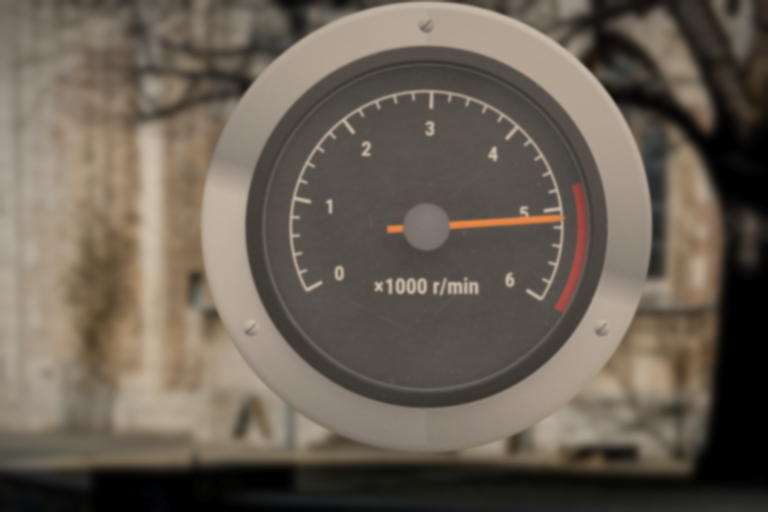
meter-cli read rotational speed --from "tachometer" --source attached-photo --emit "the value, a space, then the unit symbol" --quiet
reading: 5100 rpm
